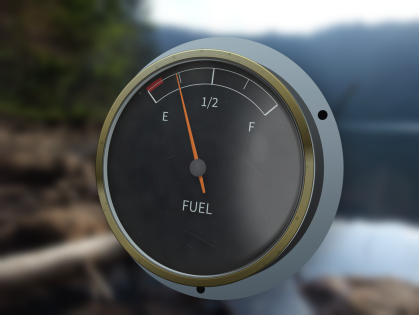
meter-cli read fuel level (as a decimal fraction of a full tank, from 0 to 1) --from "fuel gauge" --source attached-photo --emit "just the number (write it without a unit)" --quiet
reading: 0.25
